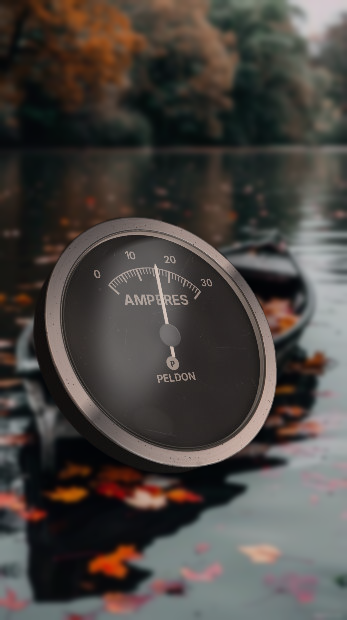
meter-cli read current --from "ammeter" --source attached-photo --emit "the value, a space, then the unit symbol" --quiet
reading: 15 A
